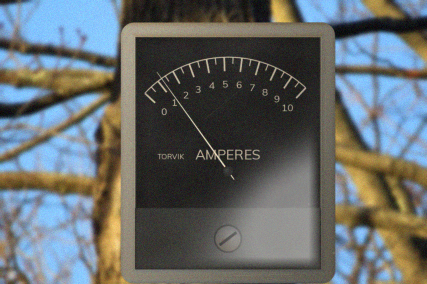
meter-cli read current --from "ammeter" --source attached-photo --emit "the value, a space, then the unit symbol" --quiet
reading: 1.25 A
